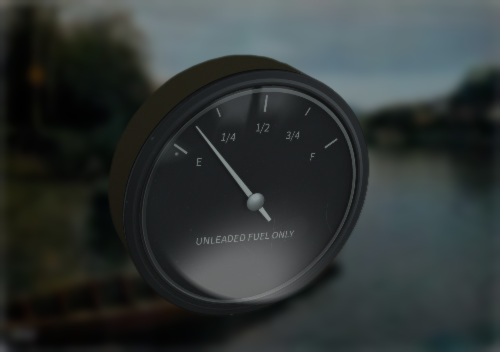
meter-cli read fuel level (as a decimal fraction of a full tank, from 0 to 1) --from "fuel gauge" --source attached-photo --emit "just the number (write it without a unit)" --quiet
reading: 0.125
